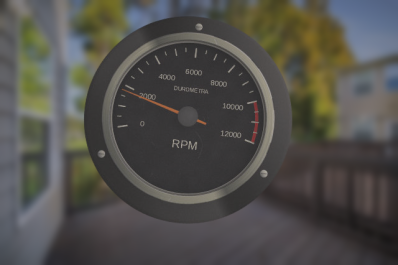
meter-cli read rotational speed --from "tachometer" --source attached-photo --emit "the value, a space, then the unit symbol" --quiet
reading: 1750 rpm
